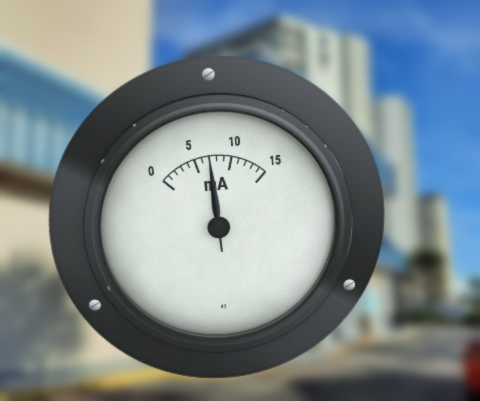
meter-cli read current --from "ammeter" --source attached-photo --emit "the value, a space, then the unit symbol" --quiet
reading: 7 mA
